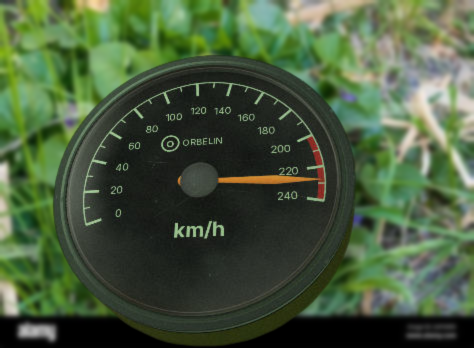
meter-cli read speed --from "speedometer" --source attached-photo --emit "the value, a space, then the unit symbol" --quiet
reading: 230 km/h
